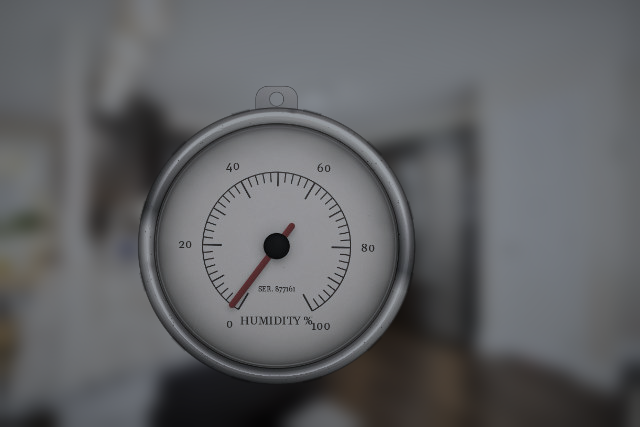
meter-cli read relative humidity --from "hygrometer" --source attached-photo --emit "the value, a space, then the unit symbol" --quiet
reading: 2 %
